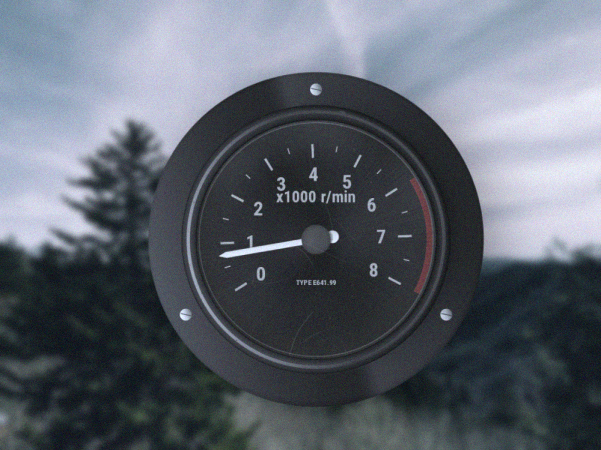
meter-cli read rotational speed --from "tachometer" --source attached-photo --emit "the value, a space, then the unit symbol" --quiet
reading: 750 rpm
